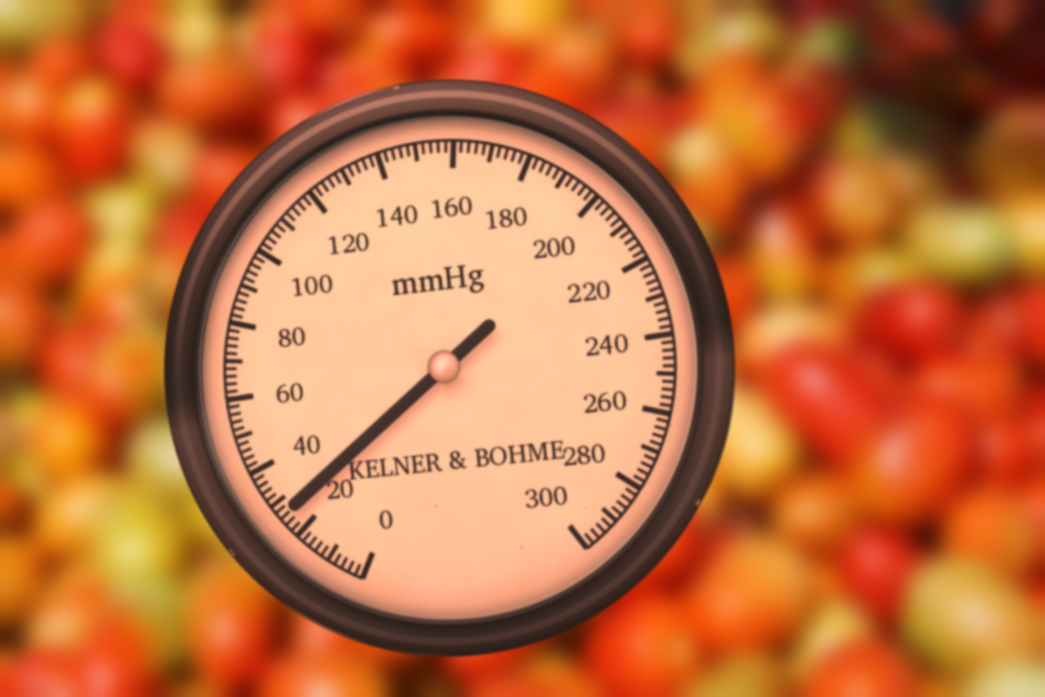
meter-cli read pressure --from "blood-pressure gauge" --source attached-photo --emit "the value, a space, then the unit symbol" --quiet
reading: 26 mmHg
